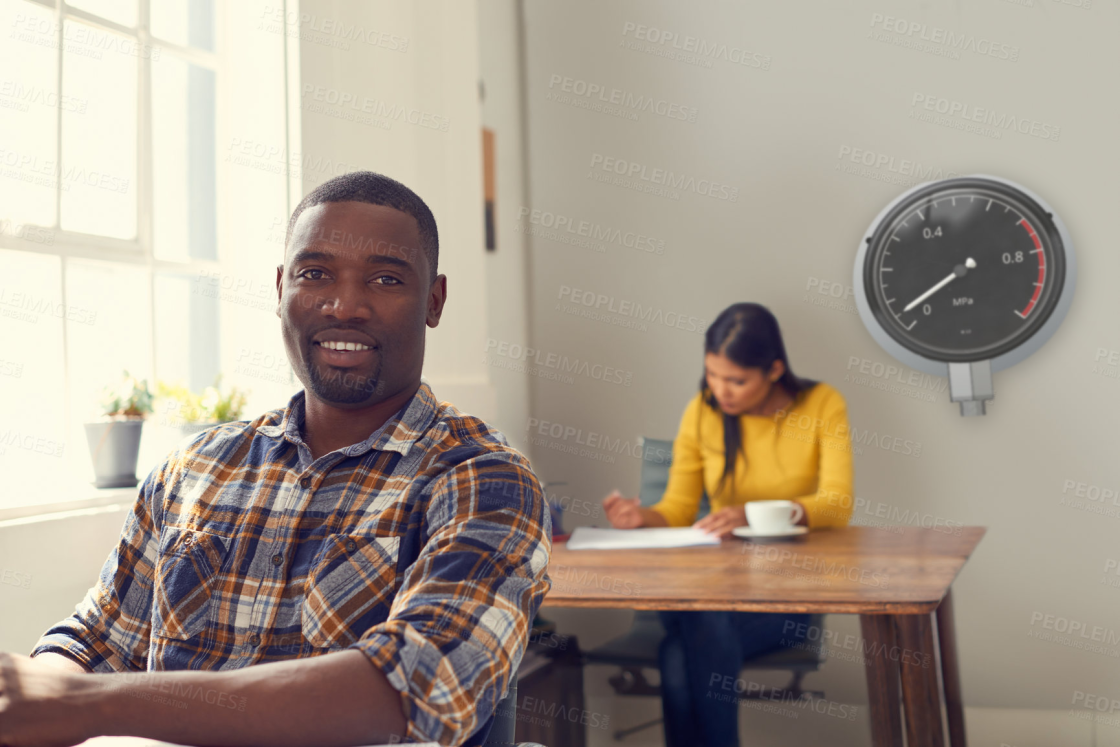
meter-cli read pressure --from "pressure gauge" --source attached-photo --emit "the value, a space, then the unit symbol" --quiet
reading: 0.05 MPa
